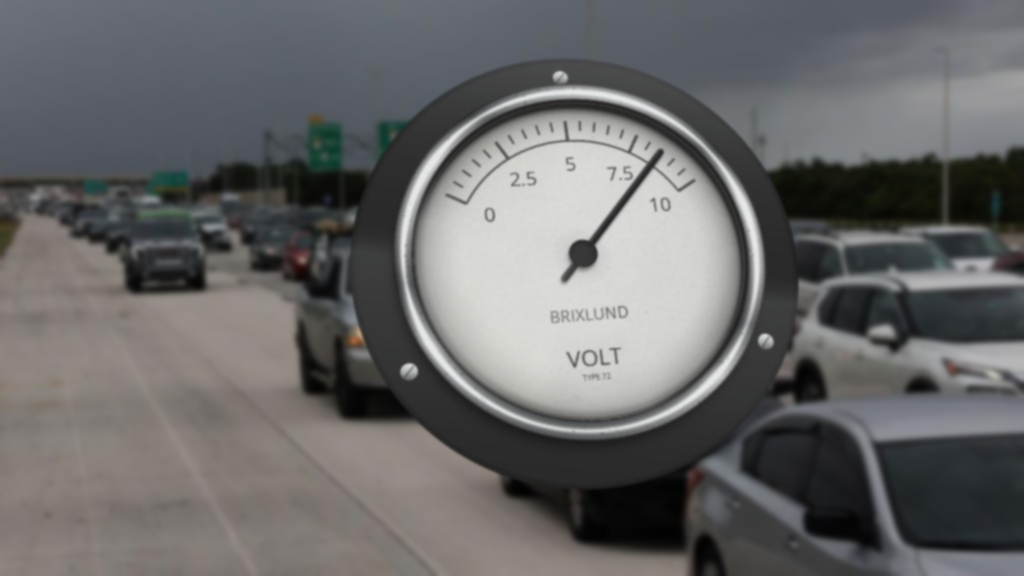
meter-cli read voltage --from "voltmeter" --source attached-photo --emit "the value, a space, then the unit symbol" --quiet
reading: 8.5 V
